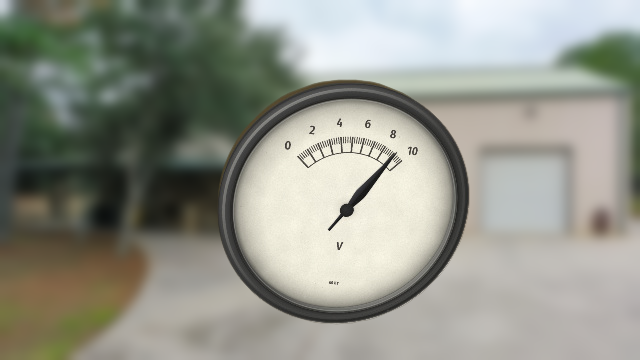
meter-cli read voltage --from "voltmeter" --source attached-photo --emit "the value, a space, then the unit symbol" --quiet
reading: 9 V
